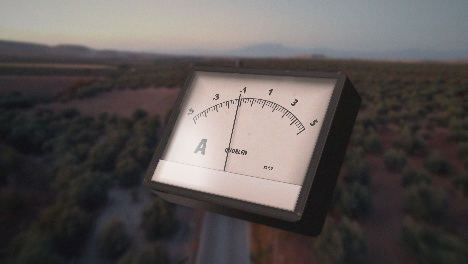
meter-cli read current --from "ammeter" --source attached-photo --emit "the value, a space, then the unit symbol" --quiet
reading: -1 A
